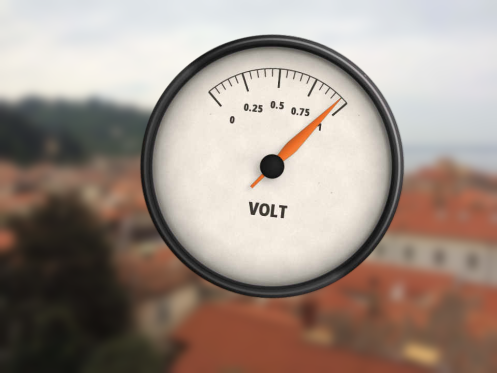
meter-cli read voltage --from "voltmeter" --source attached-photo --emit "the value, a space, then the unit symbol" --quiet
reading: 0.95 V
